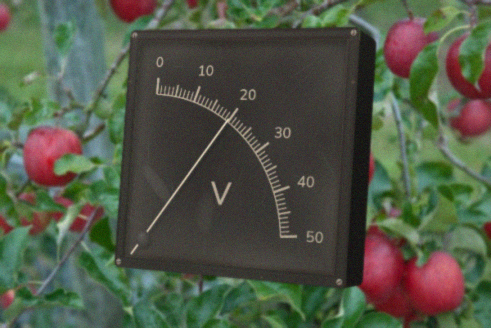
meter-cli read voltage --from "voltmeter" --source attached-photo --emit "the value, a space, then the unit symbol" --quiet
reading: 20 V
